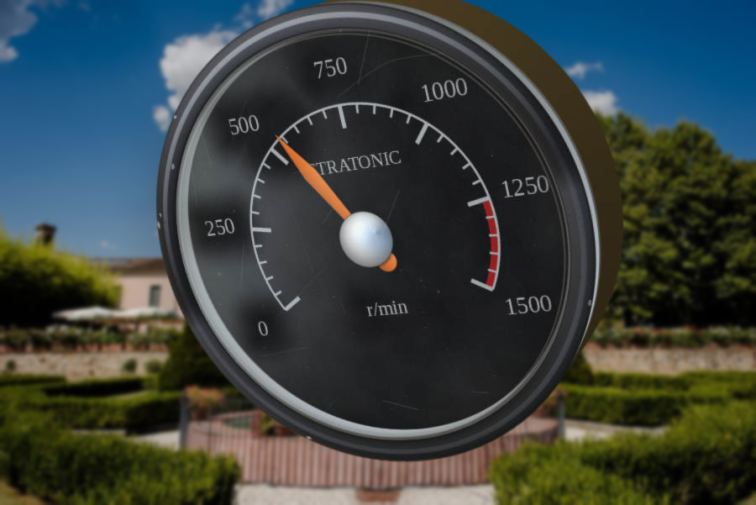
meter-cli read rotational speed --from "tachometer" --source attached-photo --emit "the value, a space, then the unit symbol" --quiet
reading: 550 rpm
